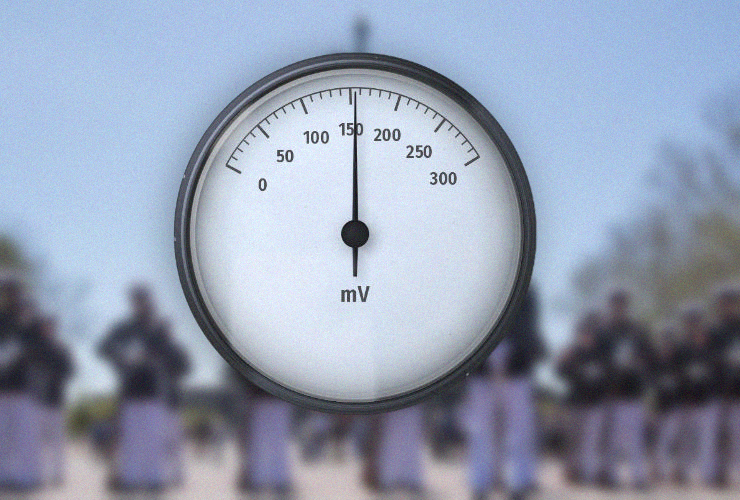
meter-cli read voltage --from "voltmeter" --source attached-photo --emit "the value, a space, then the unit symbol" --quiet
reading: 155 mV
